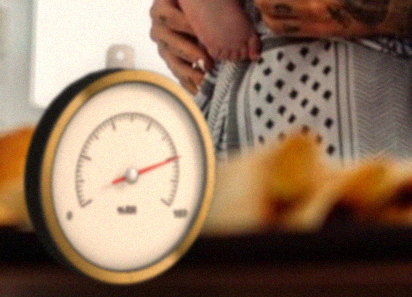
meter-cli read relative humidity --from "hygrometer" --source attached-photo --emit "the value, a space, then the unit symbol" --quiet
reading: 80 %
